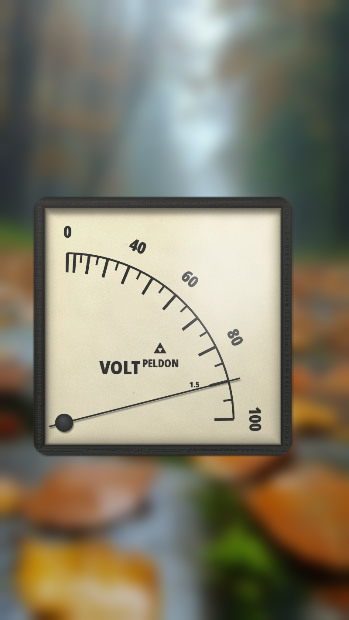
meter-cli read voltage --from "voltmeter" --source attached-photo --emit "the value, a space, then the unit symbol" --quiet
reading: 90 V
